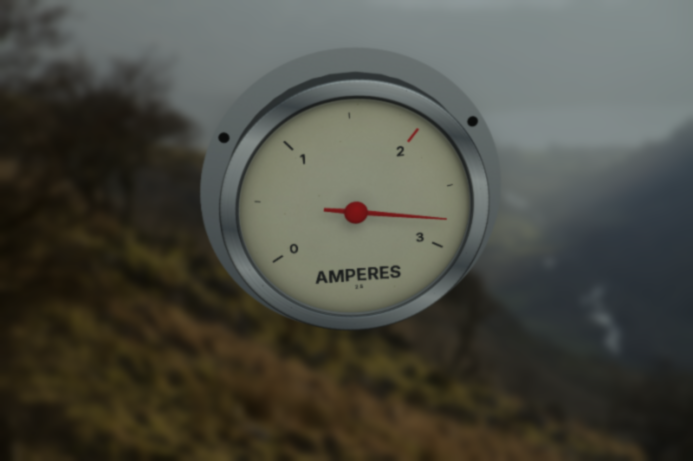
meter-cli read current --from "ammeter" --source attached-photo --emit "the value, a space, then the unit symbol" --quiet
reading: 2.75 A
